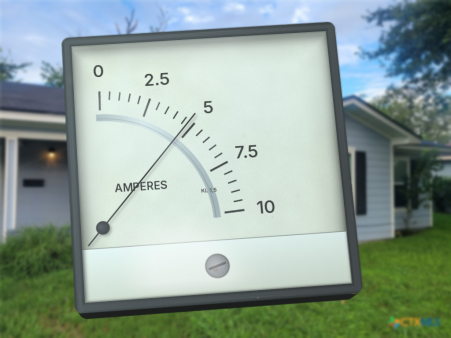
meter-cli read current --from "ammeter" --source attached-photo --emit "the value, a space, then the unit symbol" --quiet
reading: 4.75 A
